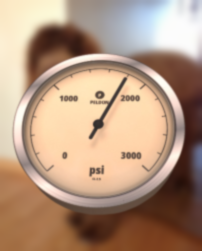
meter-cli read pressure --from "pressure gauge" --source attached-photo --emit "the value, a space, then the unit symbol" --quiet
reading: 1800 psi
